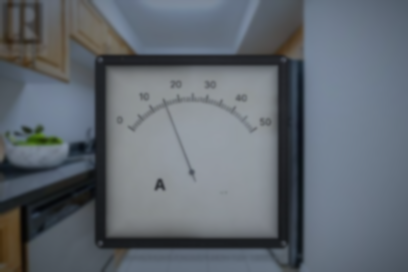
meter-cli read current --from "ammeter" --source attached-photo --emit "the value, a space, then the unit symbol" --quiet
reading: 15 A
